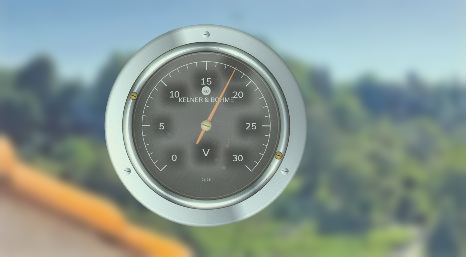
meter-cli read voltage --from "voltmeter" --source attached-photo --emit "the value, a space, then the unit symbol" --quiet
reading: 18 V
